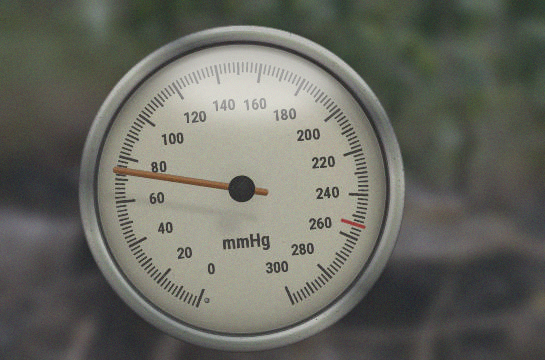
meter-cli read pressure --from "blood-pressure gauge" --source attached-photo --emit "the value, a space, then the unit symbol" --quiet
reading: 74 mmHg
